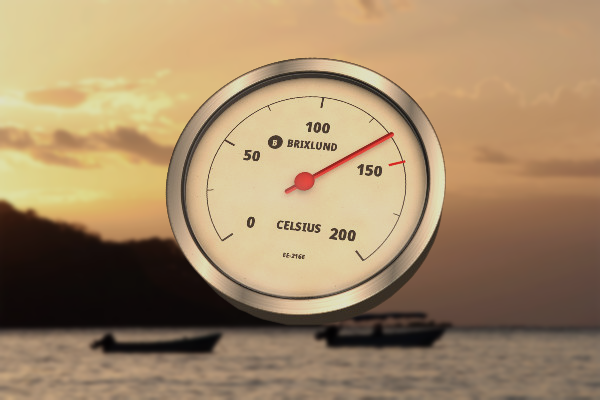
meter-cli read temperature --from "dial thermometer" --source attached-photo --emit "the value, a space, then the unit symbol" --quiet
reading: 137.5 °C
